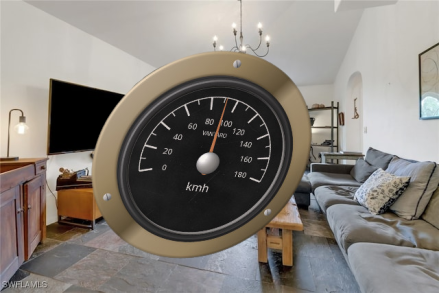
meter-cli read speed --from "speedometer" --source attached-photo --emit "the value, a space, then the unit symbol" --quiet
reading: 90 km/h
